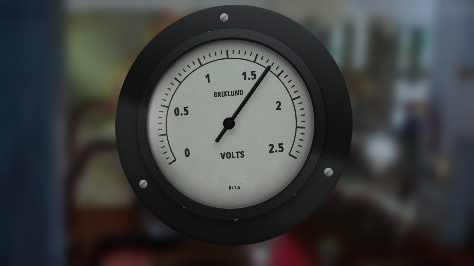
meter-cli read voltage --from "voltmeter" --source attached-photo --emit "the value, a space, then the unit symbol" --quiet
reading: 1.65 V
